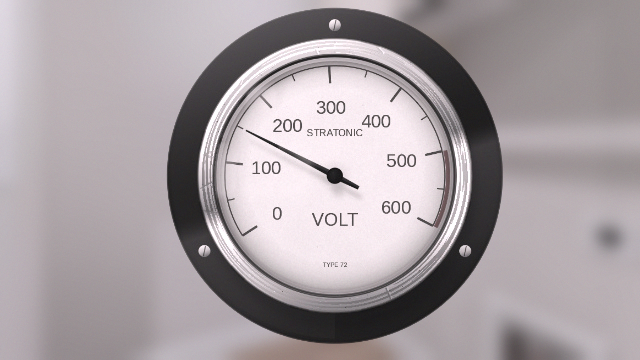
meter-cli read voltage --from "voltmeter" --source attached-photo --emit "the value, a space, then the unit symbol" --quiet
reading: 150 V
